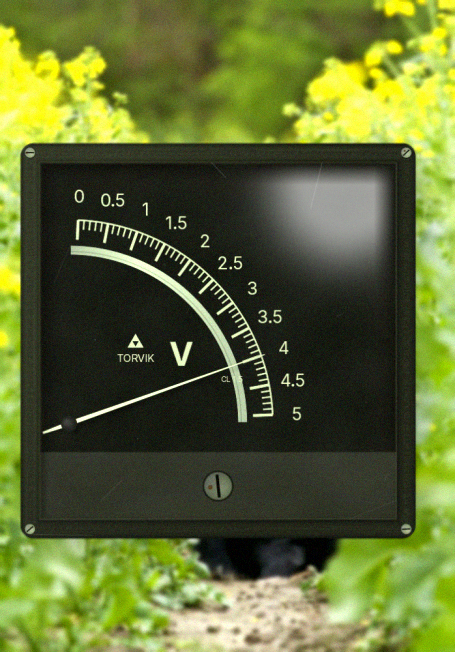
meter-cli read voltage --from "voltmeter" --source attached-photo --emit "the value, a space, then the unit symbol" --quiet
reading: 4 V
